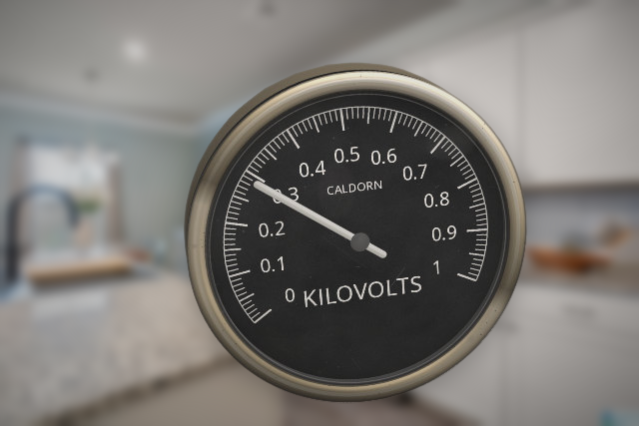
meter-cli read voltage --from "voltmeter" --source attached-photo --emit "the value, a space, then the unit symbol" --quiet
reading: 0.29 kV
